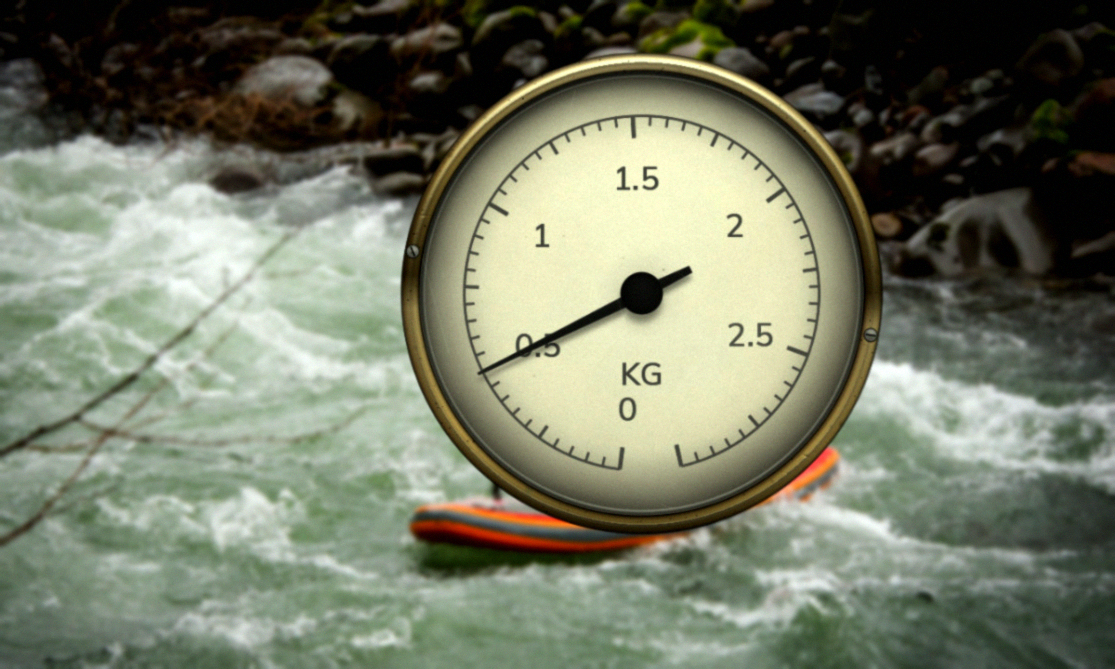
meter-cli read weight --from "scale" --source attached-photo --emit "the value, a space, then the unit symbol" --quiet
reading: 0.5 kg
